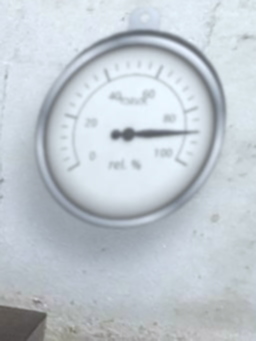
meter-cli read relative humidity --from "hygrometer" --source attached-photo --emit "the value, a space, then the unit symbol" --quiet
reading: 88 %
